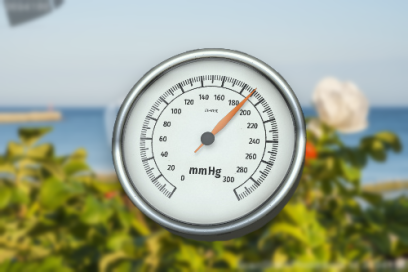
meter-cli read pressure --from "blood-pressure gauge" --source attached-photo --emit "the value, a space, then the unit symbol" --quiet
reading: 190 mmHg
